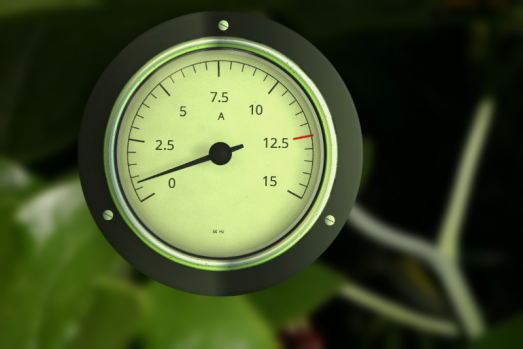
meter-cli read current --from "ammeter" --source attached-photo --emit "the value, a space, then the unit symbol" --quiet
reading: 0.75 A
